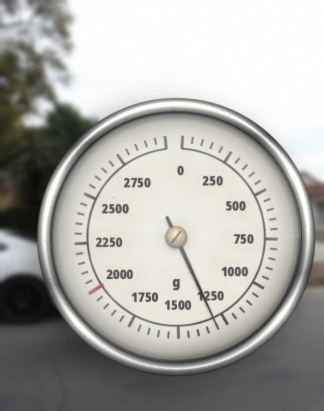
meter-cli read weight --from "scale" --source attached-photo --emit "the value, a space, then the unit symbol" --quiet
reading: 1300 g
